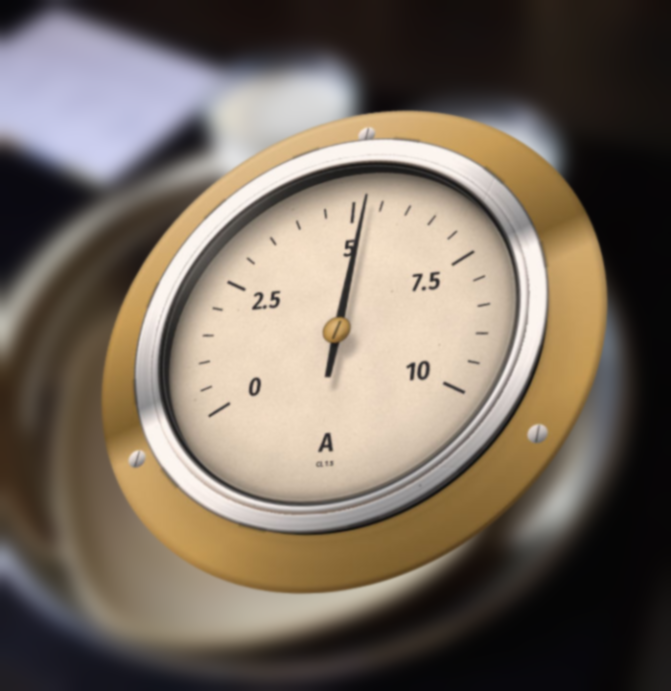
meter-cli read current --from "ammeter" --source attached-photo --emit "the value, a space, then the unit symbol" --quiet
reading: 5.25 A
